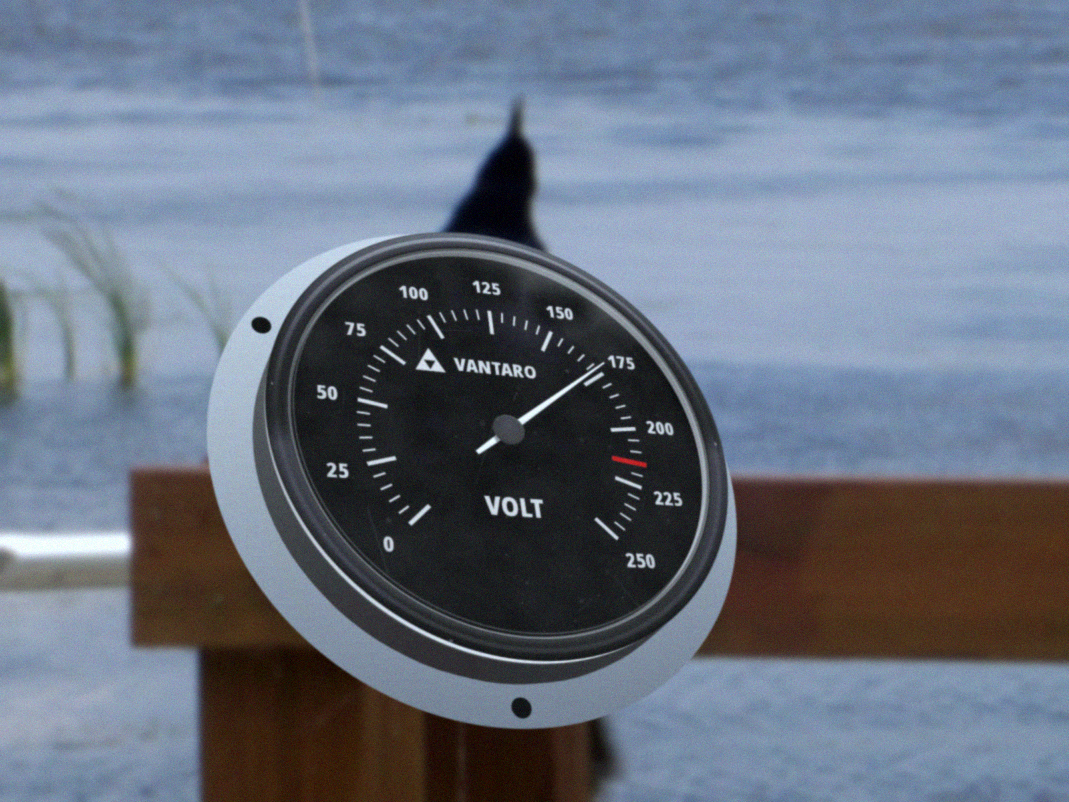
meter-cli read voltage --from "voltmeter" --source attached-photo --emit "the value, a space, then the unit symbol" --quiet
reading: 172.5 V
